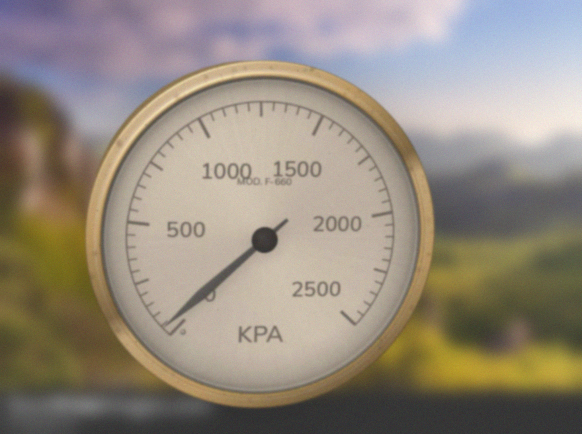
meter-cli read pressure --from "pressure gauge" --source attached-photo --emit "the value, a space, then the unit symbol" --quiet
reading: 50 kPa
